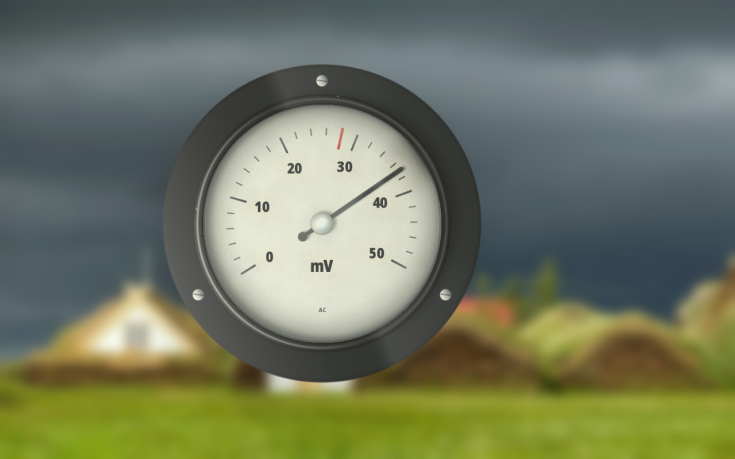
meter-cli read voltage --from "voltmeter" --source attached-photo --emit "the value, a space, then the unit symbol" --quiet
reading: 37 mV
